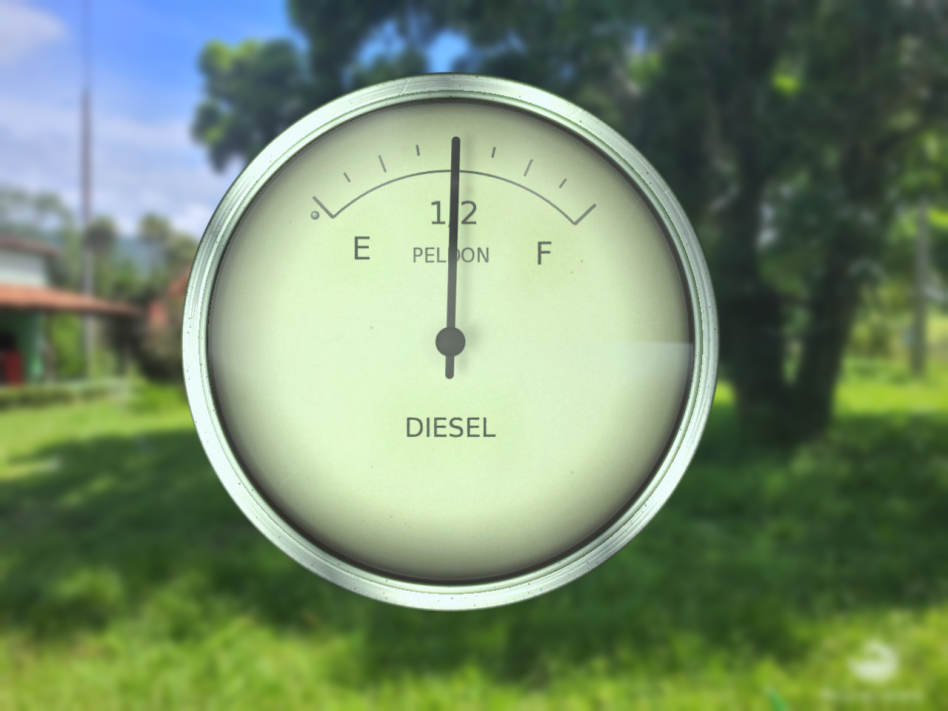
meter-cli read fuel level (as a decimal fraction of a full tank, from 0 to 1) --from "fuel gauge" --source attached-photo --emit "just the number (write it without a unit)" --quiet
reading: 0.5
